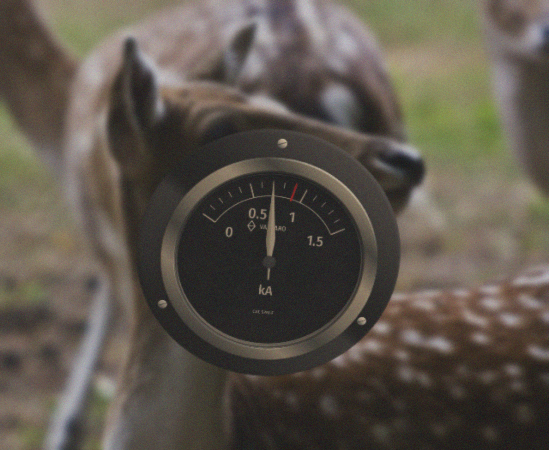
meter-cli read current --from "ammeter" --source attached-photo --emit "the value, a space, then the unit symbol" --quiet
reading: 0.7 kA
